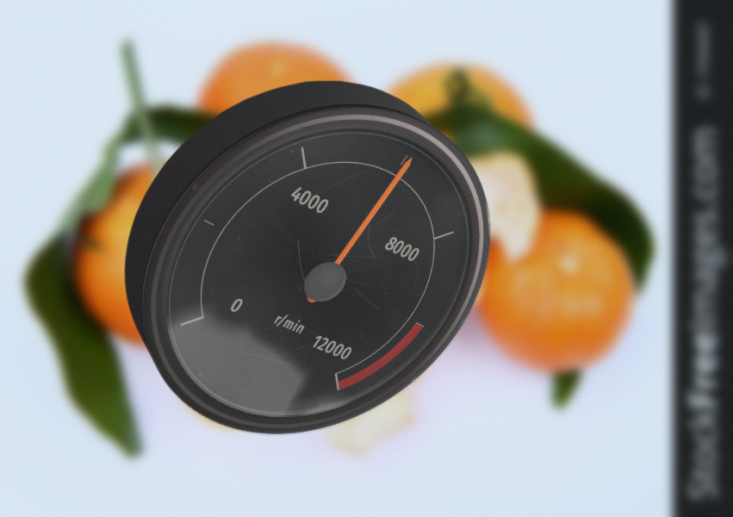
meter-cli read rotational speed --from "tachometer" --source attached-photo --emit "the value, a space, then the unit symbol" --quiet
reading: 6000 rpm
